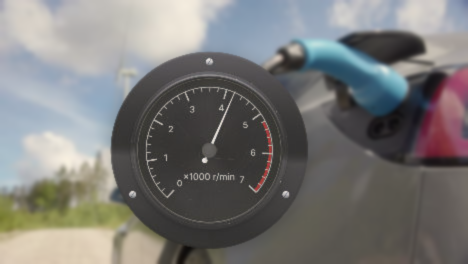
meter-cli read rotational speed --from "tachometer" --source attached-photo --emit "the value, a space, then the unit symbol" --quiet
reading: 4200 rpm
